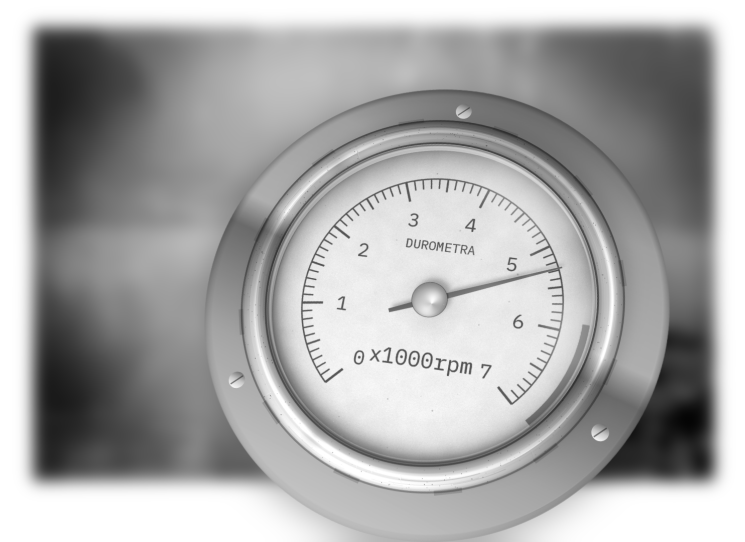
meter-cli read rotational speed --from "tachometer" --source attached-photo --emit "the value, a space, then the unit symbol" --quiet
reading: 5300 rpm
